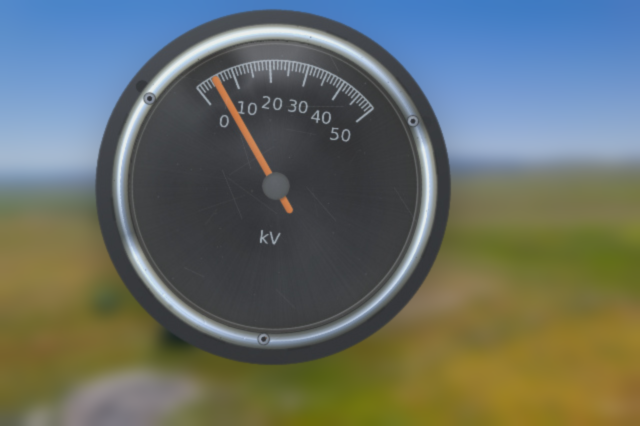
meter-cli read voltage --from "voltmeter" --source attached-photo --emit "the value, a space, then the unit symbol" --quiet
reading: 5 kV
